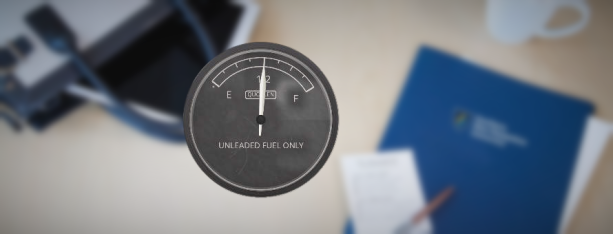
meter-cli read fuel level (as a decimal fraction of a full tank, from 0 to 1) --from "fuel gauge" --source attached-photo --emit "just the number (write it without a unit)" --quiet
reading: 0.5
